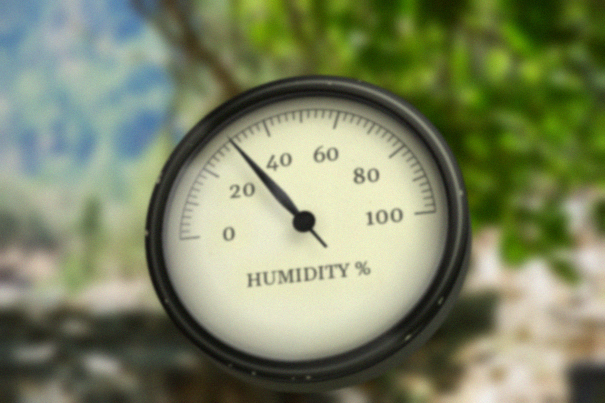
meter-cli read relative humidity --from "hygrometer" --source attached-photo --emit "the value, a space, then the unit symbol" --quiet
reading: 30 %
